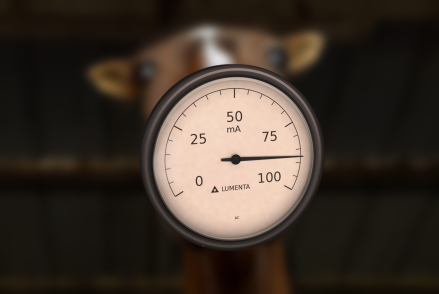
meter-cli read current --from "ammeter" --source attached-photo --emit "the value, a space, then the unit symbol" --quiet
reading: 87.5 mA
